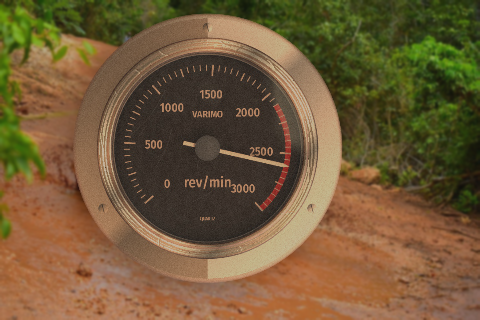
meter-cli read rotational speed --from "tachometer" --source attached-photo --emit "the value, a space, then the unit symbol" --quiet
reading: 2600 rpm
